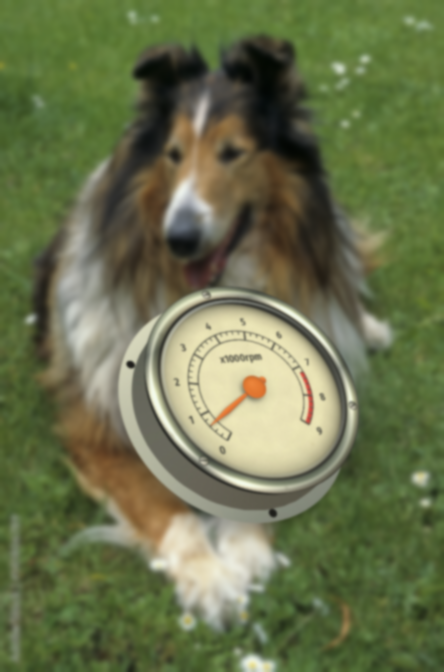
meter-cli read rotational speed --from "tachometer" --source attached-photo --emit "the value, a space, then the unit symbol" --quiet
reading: 600 rpm
